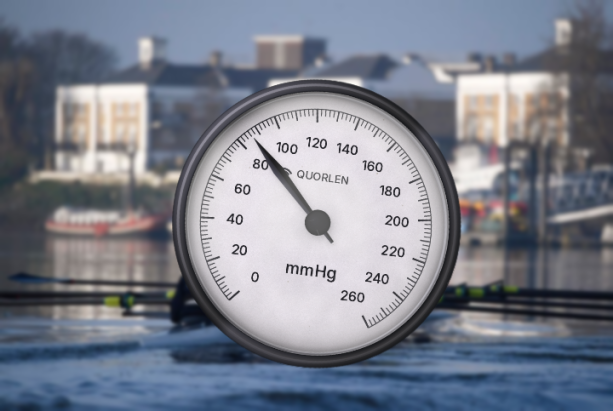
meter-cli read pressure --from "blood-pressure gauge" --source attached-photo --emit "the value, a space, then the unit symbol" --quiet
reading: 86 mmHg
